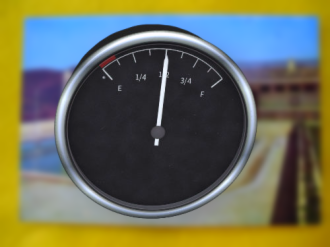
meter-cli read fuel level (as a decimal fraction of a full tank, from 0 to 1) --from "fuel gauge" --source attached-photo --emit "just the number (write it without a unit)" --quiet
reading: 0.5
